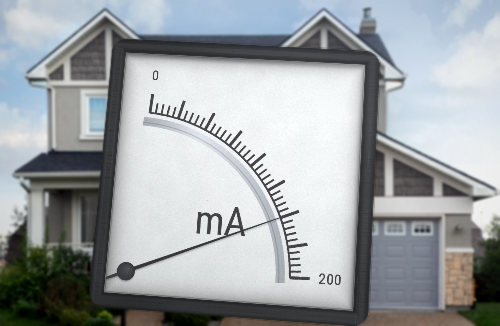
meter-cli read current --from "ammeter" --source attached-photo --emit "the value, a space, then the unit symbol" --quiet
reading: 150 mA
